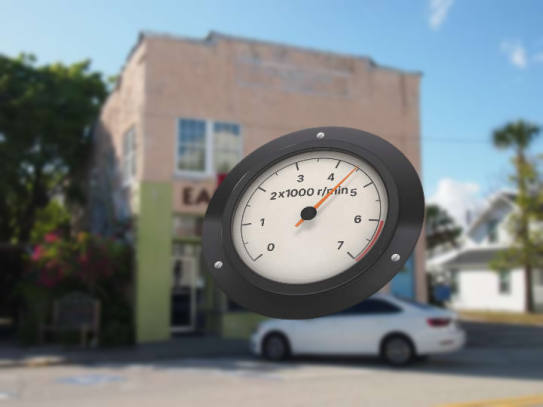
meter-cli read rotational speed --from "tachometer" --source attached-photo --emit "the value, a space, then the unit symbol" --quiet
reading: 4500 rpm
